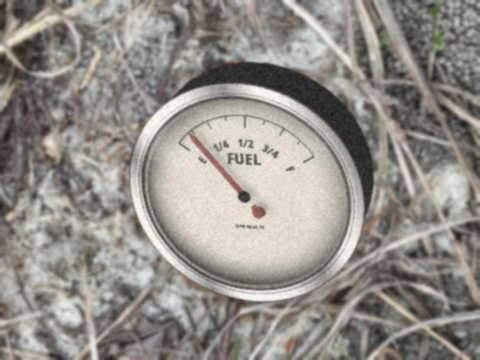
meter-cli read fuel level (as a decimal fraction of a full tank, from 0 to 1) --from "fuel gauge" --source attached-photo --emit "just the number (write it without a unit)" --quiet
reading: 0.125
